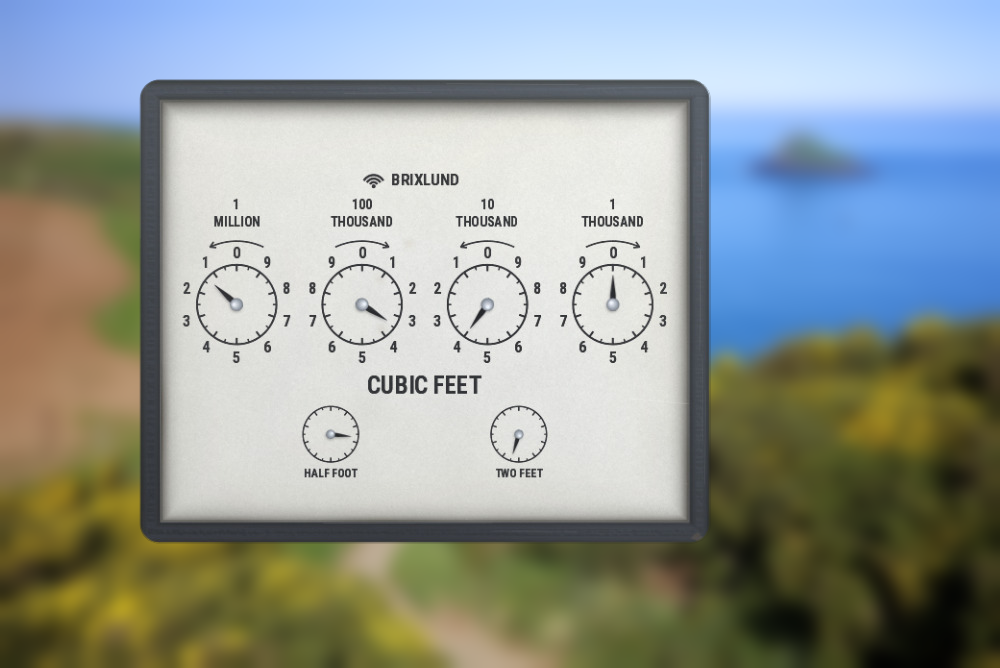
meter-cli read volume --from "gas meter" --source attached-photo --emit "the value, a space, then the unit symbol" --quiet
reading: 134000 ft³
